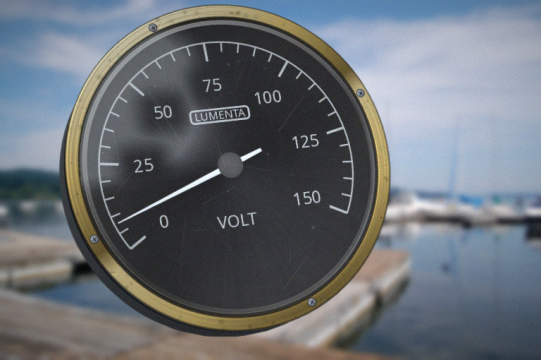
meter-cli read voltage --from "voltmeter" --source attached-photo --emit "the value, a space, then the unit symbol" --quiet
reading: 7.5 V
